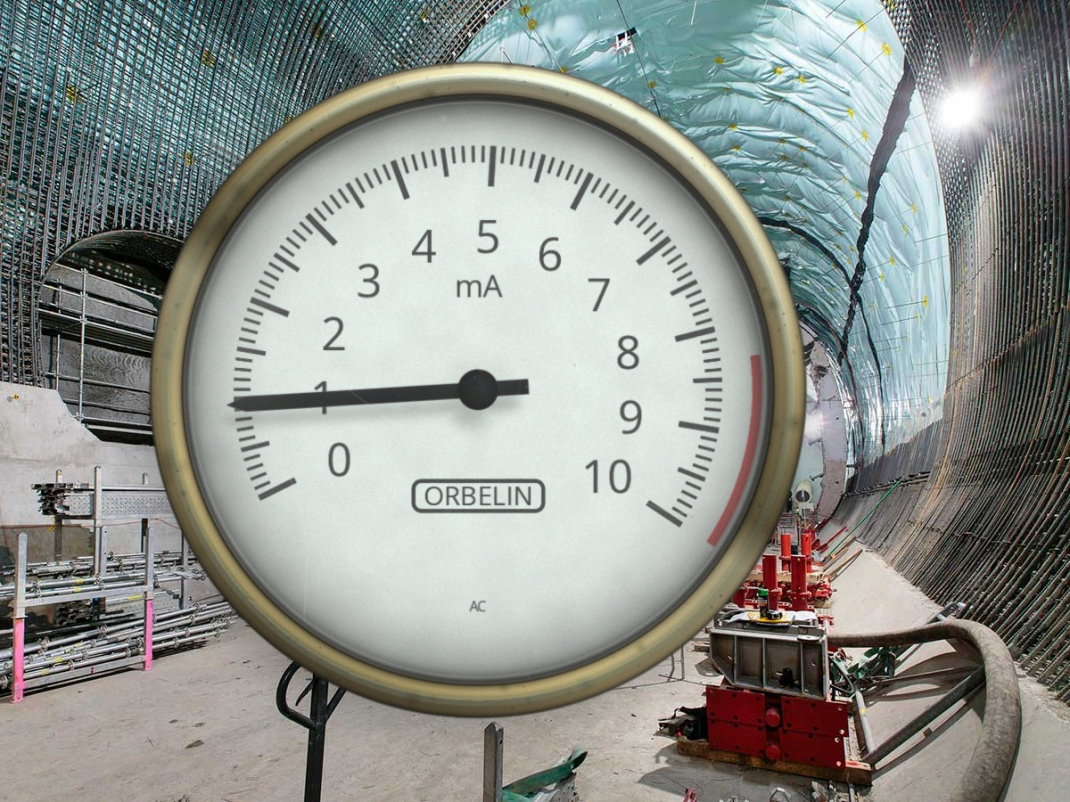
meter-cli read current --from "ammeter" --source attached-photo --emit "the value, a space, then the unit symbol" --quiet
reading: 0.95 mA
